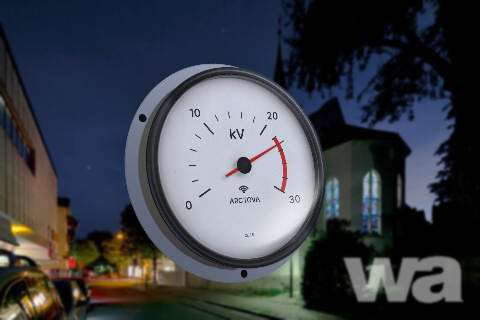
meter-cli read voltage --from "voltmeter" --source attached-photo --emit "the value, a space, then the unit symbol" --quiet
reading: 23 kV
